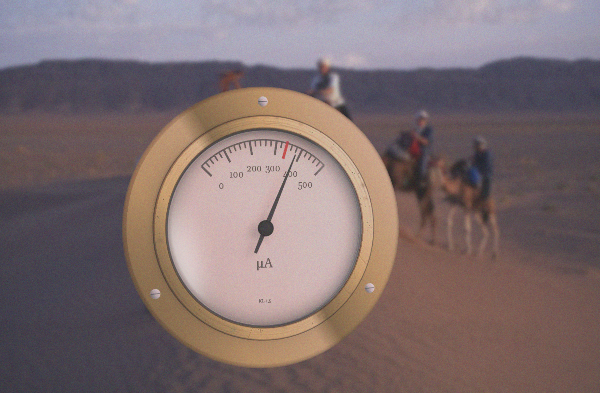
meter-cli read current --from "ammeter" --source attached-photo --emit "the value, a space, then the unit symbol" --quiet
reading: 380 µA
